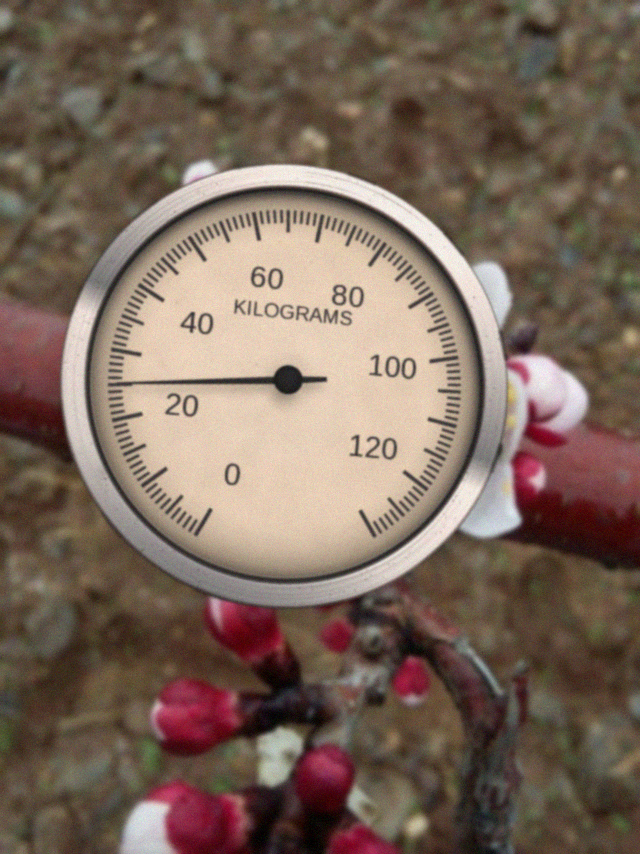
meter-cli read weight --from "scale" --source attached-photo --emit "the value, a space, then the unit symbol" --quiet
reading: 25 kg
